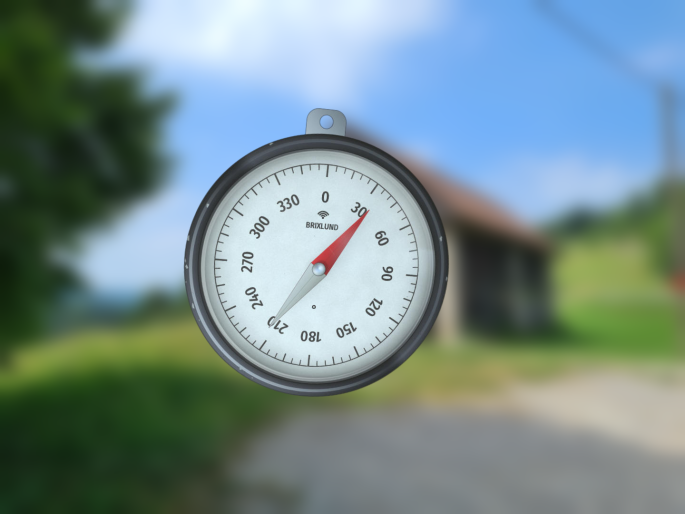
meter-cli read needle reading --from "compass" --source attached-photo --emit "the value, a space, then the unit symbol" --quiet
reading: 35 °
